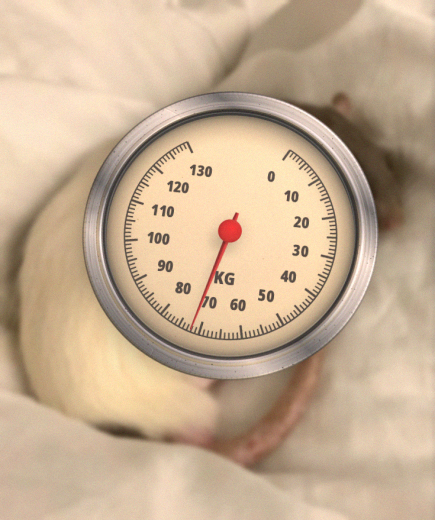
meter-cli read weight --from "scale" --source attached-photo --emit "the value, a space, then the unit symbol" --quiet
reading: 72 kg
